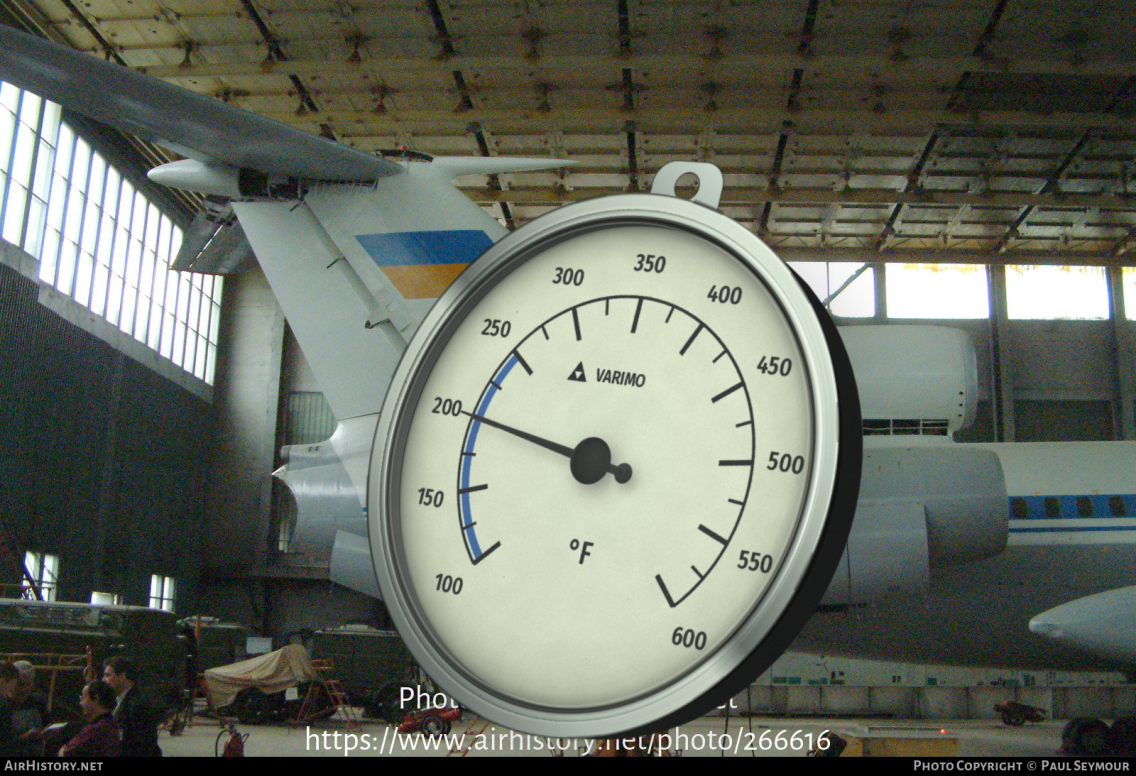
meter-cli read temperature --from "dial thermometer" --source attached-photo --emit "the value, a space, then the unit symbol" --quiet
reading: 200 °F
